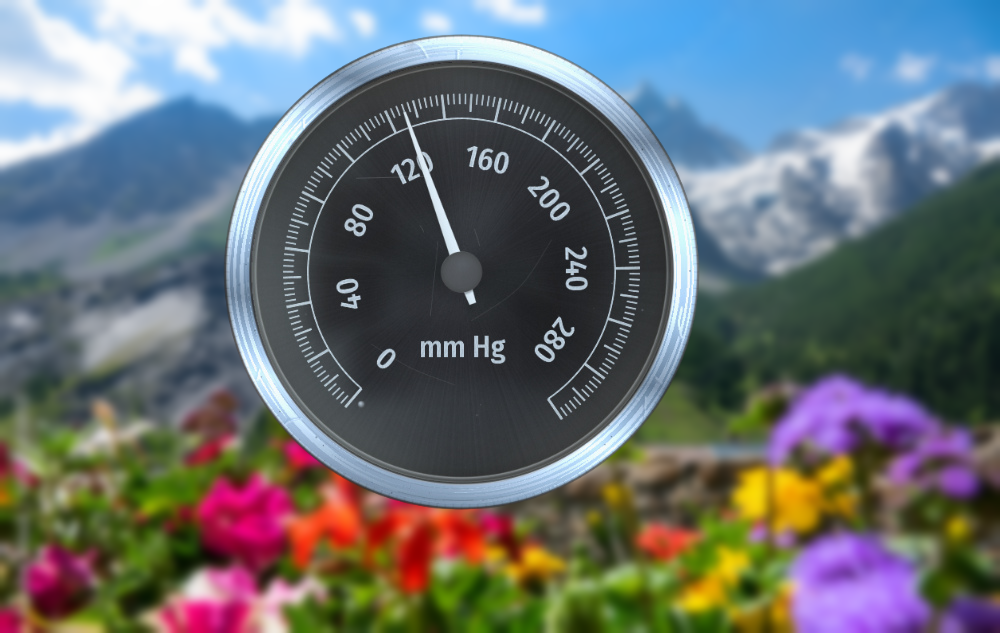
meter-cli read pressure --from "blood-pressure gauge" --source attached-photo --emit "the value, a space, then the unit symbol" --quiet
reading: 126 mmHg
